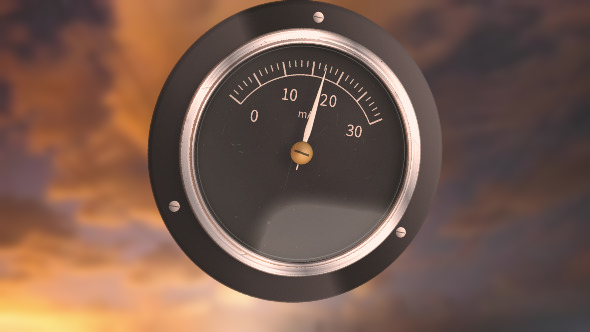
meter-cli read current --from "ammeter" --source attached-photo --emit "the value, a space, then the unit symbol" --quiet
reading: 17 mA
